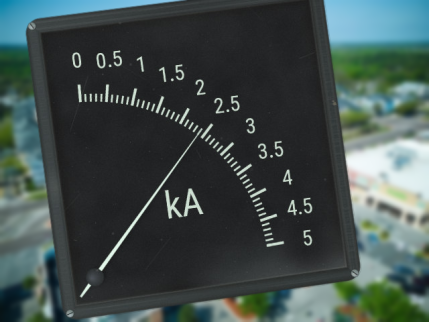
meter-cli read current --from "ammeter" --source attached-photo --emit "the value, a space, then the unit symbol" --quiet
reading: 2.4 kA
